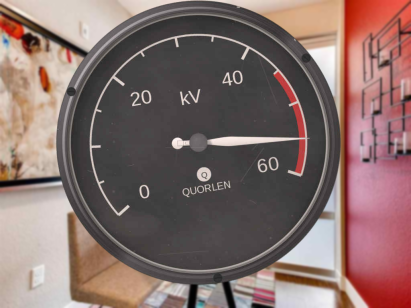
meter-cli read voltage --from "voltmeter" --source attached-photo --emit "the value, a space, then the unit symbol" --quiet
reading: 55 kV
